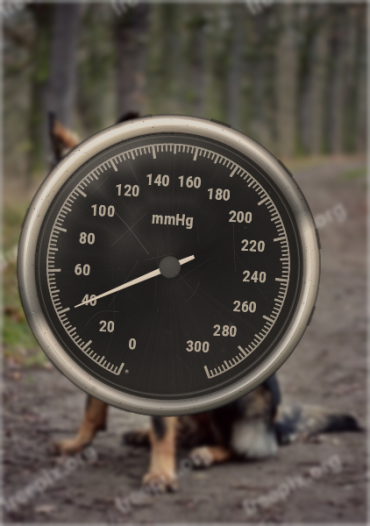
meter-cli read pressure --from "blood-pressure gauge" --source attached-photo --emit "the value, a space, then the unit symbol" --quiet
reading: 40 mmHg
